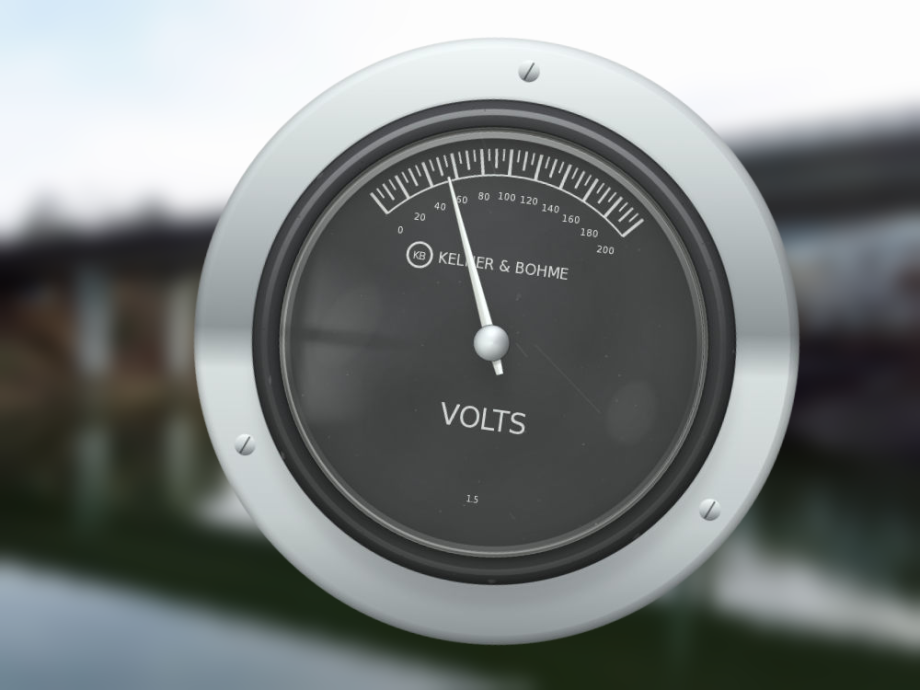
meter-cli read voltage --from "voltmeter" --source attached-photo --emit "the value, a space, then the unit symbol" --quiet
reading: 55 V
